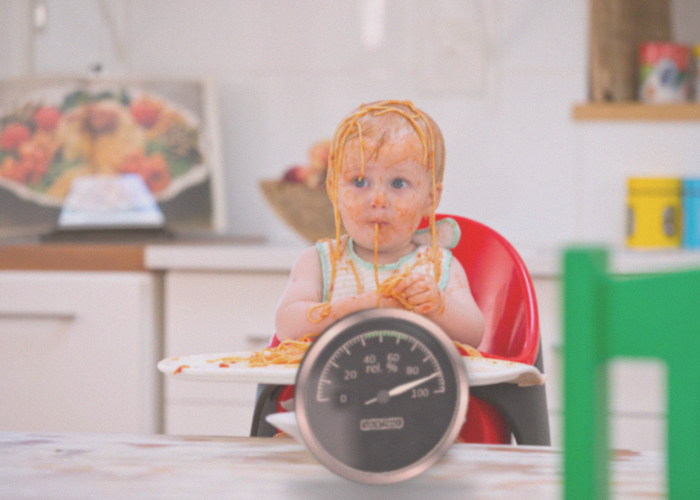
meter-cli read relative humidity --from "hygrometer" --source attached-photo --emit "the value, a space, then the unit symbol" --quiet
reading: 90 %
